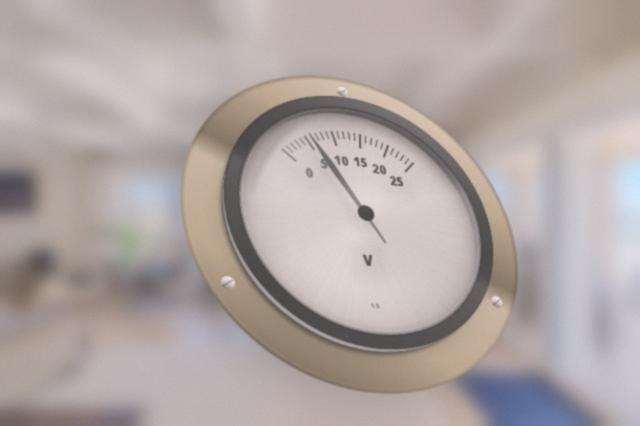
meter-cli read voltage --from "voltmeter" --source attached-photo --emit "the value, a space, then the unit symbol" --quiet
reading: 5 V
